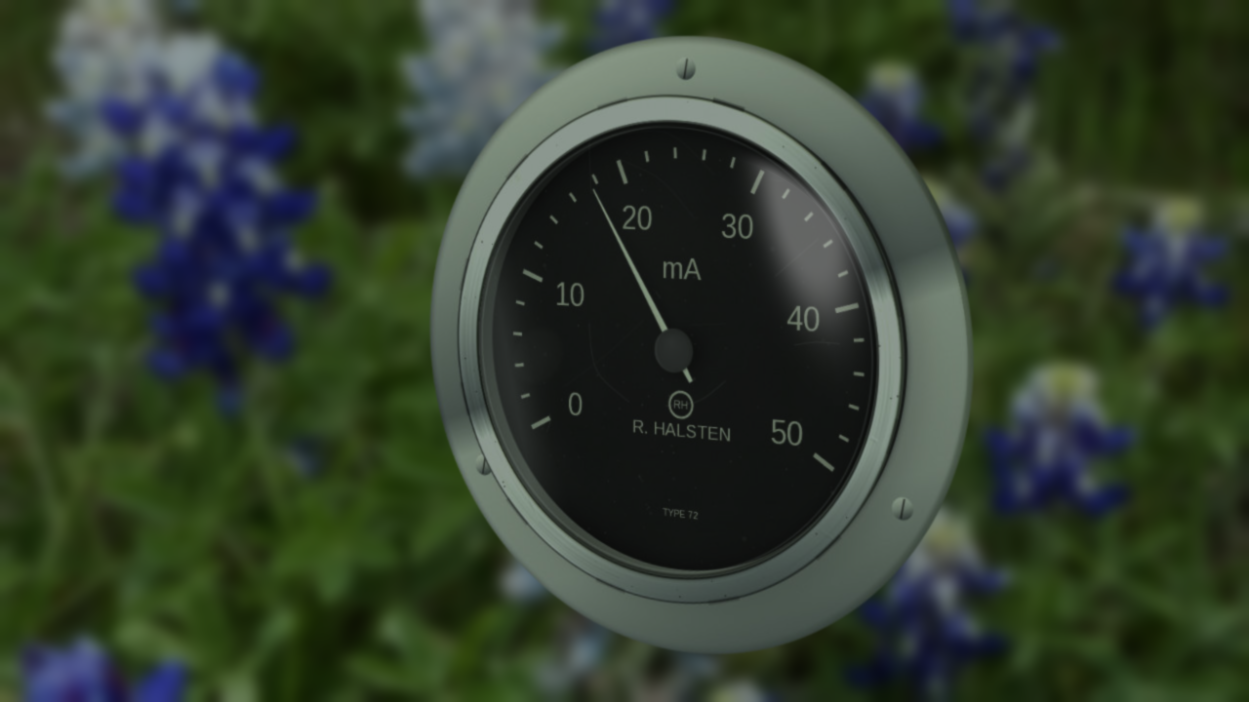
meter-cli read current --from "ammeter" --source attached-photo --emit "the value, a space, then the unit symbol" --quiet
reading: 18 mA
